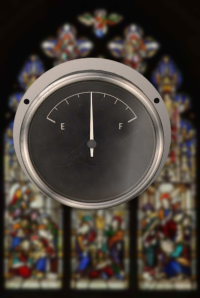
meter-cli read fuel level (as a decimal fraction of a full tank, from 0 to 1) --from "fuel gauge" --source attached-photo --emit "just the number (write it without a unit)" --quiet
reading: 0.5
